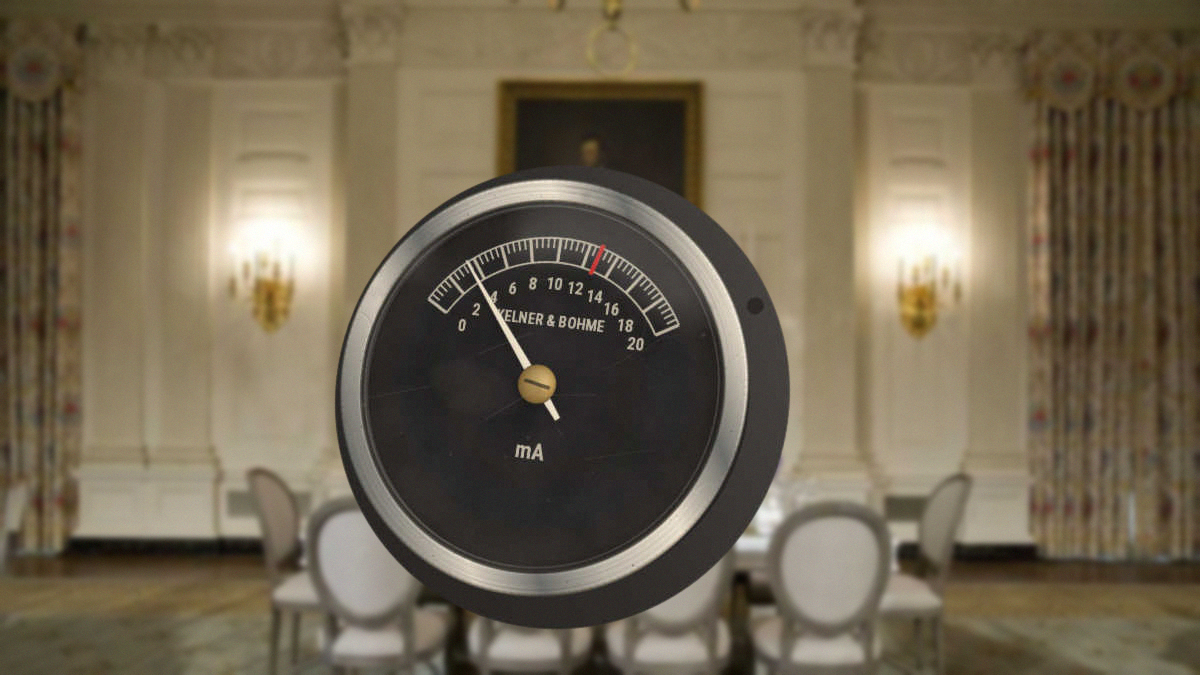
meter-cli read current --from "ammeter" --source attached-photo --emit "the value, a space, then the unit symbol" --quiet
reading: 3.6 mA
